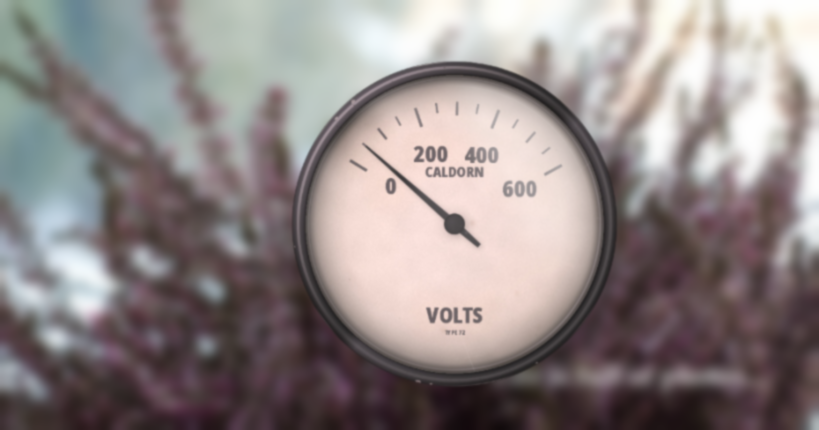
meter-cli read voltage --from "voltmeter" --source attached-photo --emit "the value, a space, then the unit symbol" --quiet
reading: 50 V
